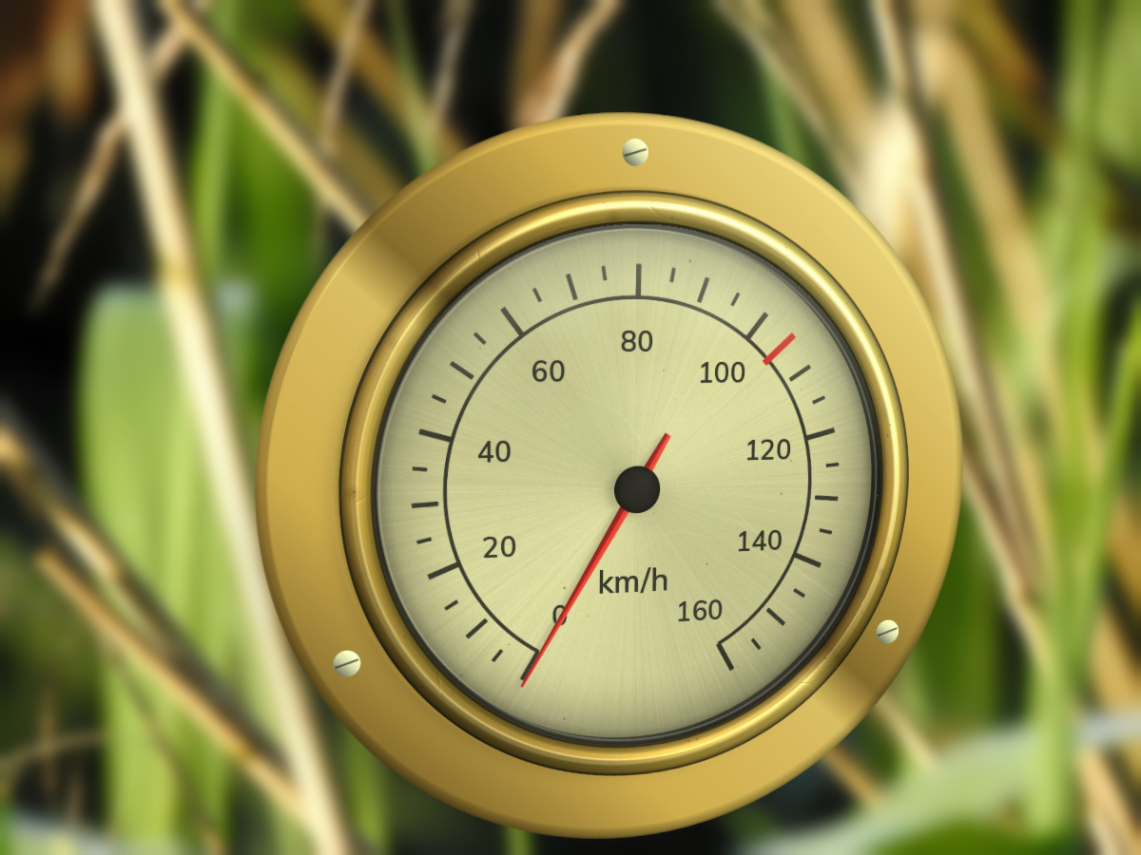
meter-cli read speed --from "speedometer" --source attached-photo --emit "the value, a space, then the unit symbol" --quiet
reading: 0 km/h
